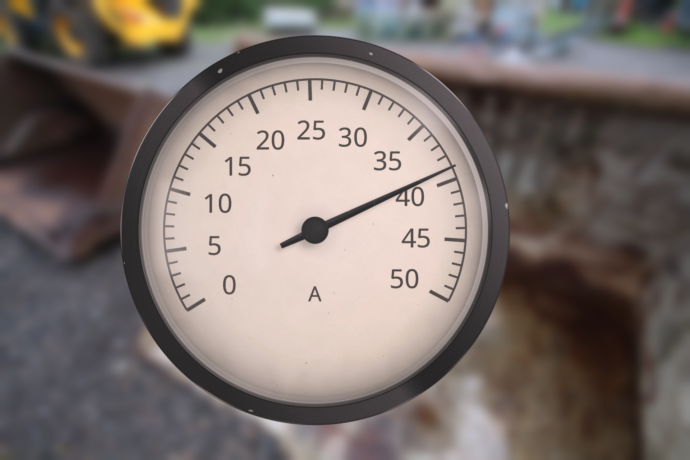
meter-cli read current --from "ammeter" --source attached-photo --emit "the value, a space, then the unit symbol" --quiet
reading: 39 A
